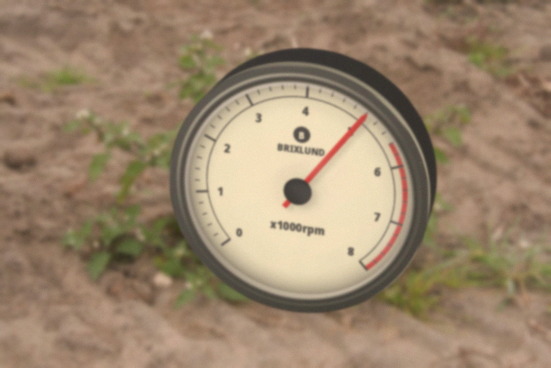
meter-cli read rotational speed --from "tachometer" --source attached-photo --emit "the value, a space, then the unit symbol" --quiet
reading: 5000 rpm
